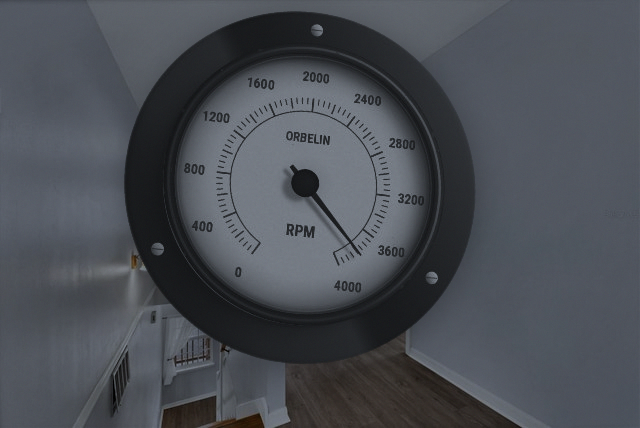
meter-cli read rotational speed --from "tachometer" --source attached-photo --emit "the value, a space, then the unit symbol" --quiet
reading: 3800 rpm
